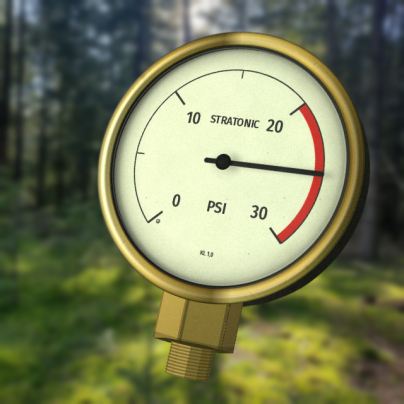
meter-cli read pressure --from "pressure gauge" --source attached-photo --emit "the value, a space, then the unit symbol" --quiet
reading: 25 psi
